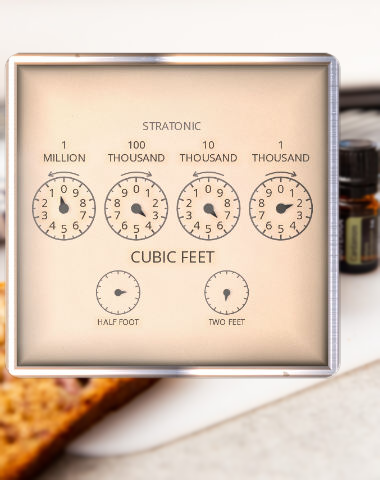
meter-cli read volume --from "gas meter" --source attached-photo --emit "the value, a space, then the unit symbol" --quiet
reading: 36200 ft³
